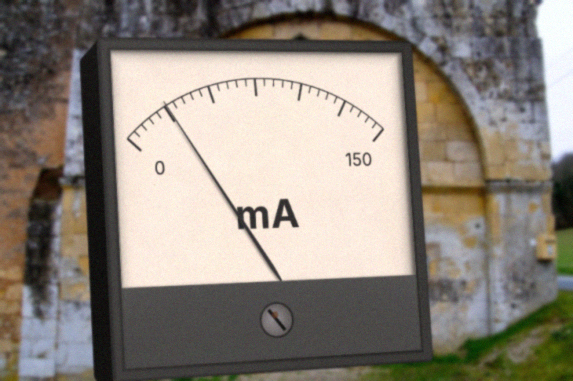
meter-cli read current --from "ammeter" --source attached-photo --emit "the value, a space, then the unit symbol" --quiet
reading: 25 mA
